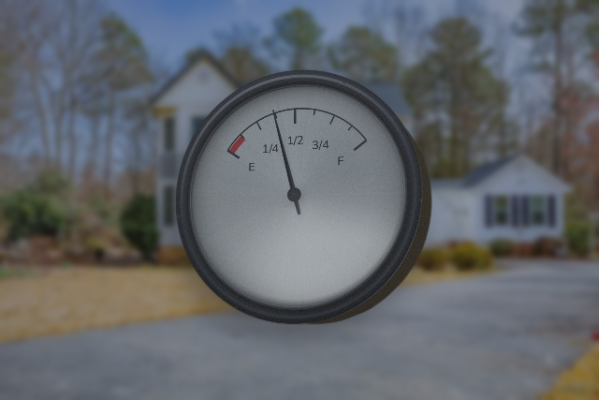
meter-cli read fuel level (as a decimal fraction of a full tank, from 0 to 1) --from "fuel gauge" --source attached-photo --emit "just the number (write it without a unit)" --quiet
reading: 0.375
